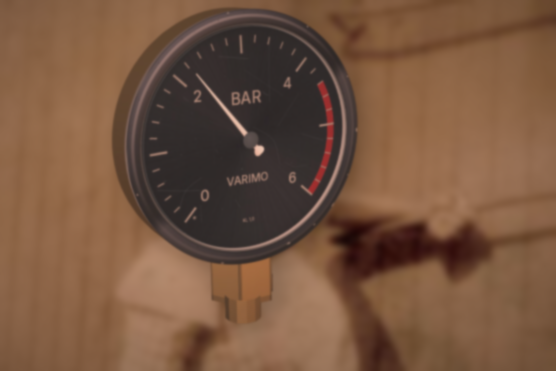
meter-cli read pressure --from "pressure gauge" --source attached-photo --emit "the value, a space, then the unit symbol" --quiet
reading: 2.2 bar
